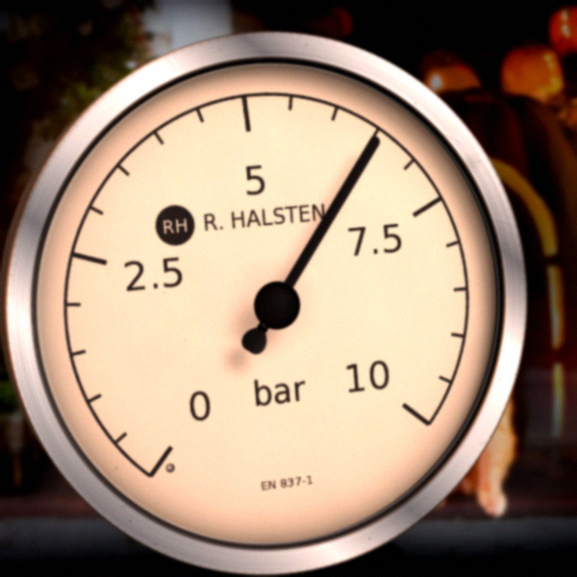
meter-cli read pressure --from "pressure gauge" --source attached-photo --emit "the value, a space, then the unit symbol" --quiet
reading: 6.5 bar
